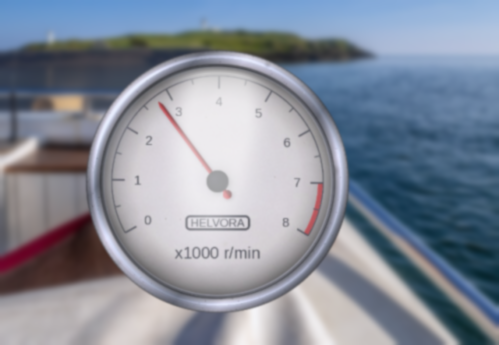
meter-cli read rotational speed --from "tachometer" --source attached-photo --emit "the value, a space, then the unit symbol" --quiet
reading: 2750 rpm
